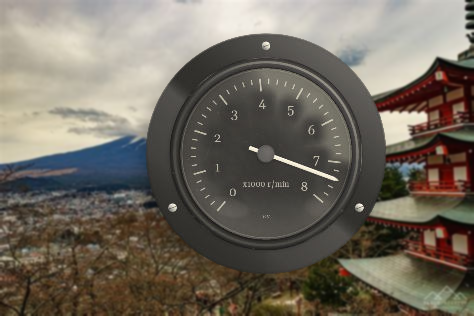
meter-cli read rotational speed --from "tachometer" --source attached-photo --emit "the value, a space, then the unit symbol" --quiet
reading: 7400 rpm
